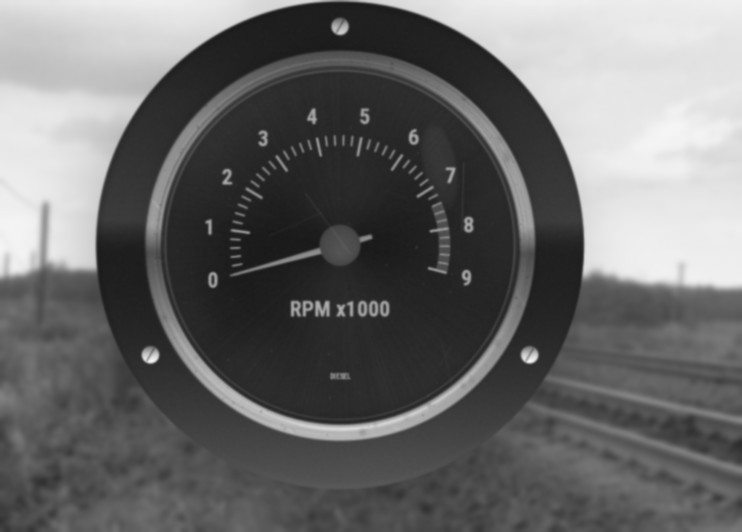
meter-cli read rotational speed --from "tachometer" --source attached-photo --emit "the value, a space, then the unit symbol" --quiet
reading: 0 rpm
